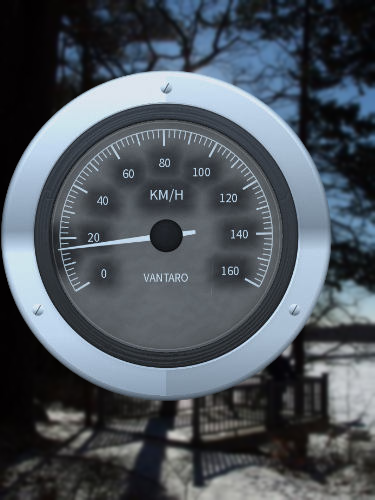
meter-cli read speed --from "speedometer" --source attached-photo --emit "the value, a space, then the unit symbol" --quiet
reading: 16 km/h
